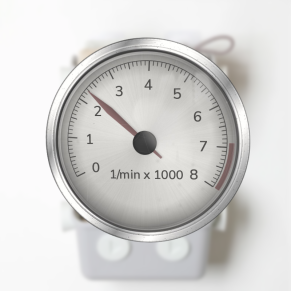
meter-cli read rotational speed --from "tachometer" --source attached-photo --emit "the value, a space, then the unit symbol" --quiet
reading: 2300 rpm
